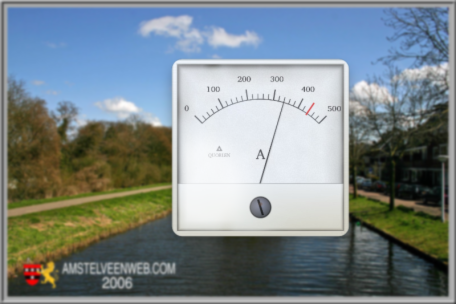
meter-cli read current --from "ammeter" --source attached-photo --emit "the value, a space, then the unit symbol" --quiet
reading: 340 A
